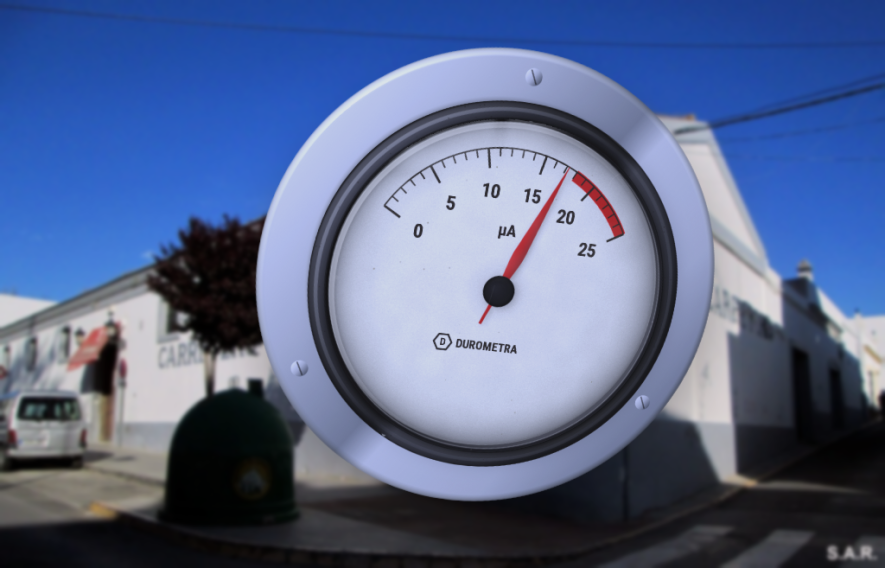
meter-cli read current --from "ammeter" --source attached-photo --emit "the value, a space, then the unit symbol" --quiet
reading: 17 µA
